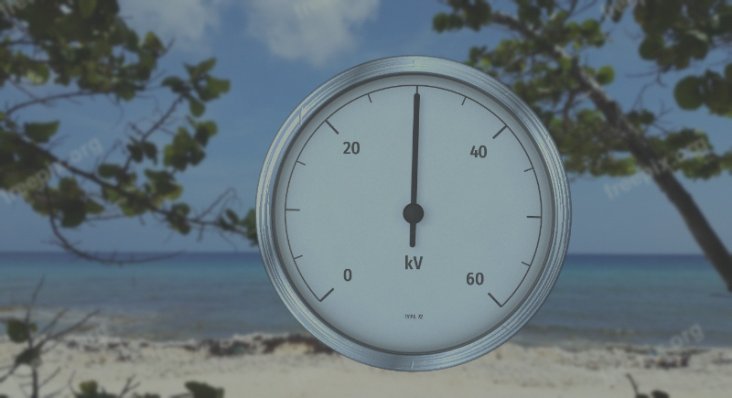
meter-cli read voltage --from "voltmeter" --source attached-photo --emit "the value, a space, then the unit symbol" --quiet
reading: 30 kV
